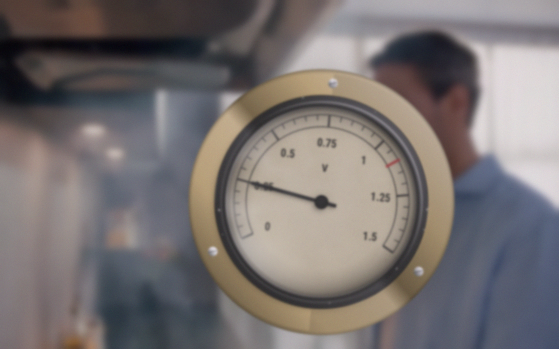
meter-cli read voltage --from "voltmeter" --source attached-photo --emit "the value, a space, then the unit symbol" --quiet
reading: 0.25 V
